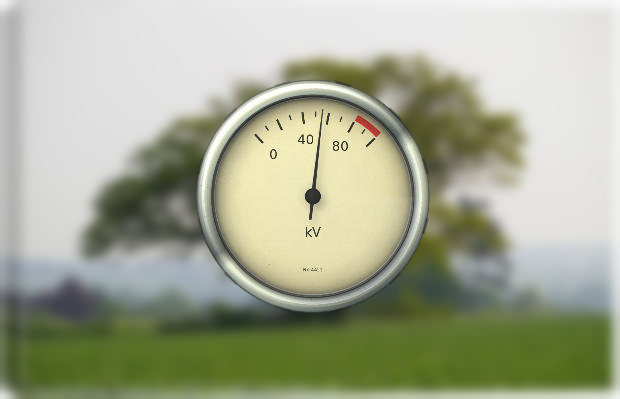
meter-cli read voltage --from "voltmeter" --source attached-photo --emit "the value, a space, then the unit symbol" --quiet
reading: 55 kV
